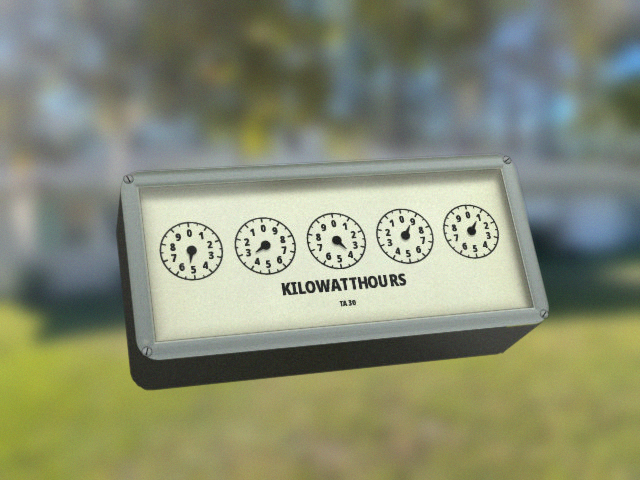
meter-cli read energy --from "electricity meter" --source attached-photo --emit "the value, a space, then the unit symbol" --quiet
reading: 53391 kWh
